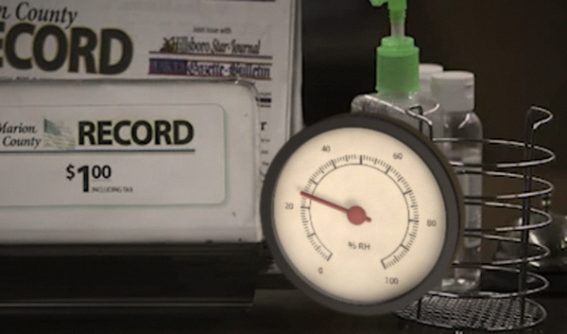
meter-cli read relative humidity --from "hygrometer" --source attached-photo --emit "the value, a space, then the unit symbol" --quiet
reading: 25 %
